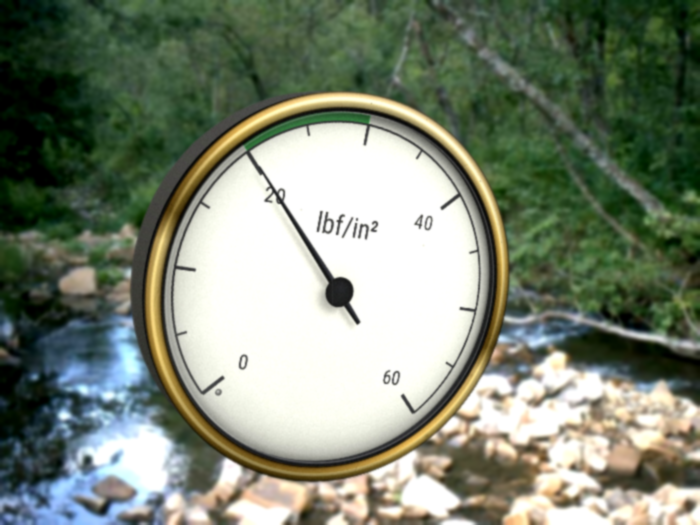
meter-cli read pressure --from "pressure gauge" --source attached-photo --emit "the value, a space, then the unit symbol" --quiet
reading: 20 psi
